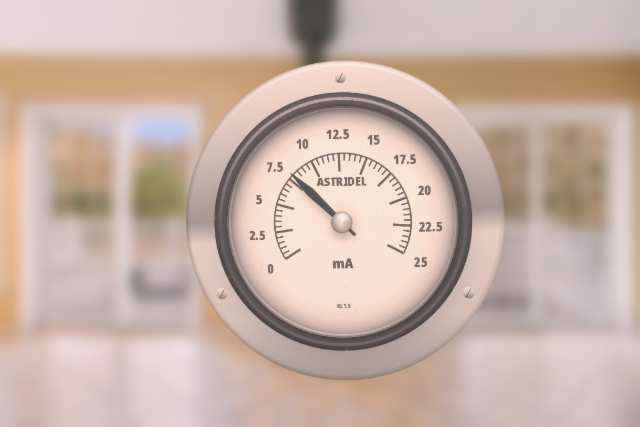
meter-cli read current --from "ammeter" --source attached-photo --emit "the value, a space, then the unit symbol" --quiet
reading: 8 mA
